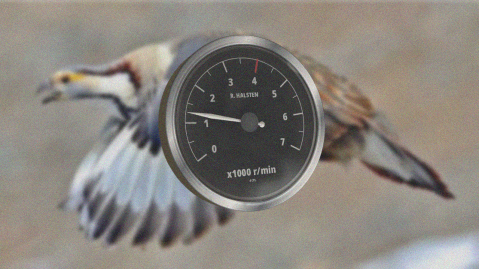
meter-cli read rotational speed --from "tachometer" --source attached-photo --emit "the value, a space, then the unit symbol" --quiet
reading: 1250 rpm
